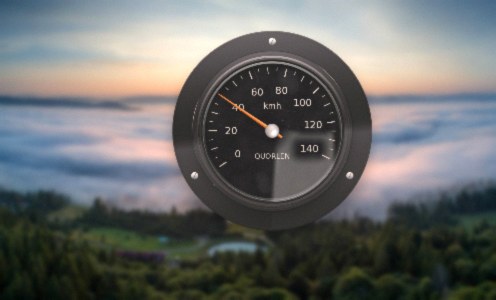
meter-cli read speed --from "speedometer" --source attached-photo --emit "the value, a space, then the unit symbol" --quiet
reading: 40 km/h
